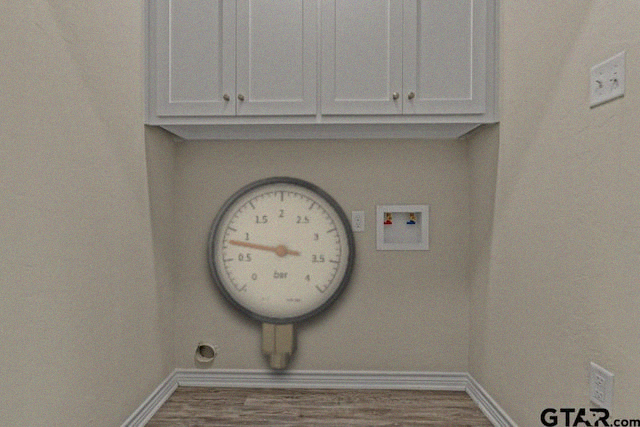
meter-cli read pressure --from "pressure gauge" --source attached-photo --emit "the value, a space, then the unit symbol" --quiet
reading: 0.8 bar
